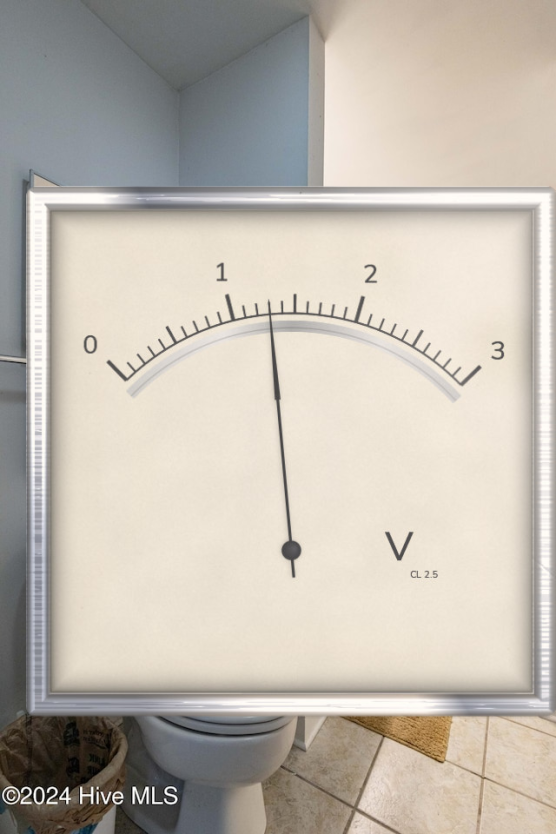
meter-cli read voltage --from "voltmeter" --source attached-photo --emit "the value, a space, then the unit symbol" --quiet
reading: 1.3 V
